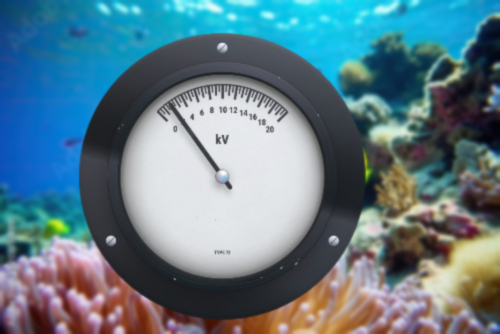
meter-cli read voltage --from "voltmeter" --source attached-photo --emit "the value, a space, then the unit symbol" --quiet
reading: 2 kV
